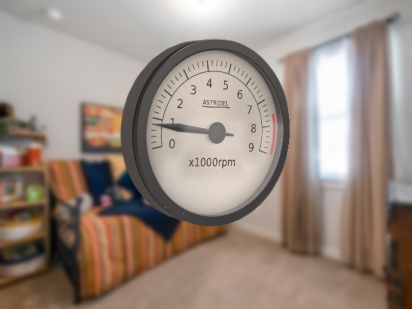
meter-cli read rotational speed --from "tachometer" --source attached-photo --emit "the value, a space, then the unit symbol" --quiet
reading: 800 rpm
